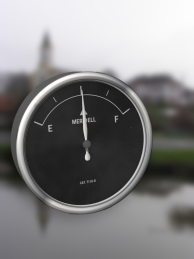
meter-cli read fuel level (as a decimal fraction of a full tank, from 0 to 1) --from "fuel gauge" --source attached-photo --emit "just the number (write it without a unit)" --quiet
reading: 0.5
